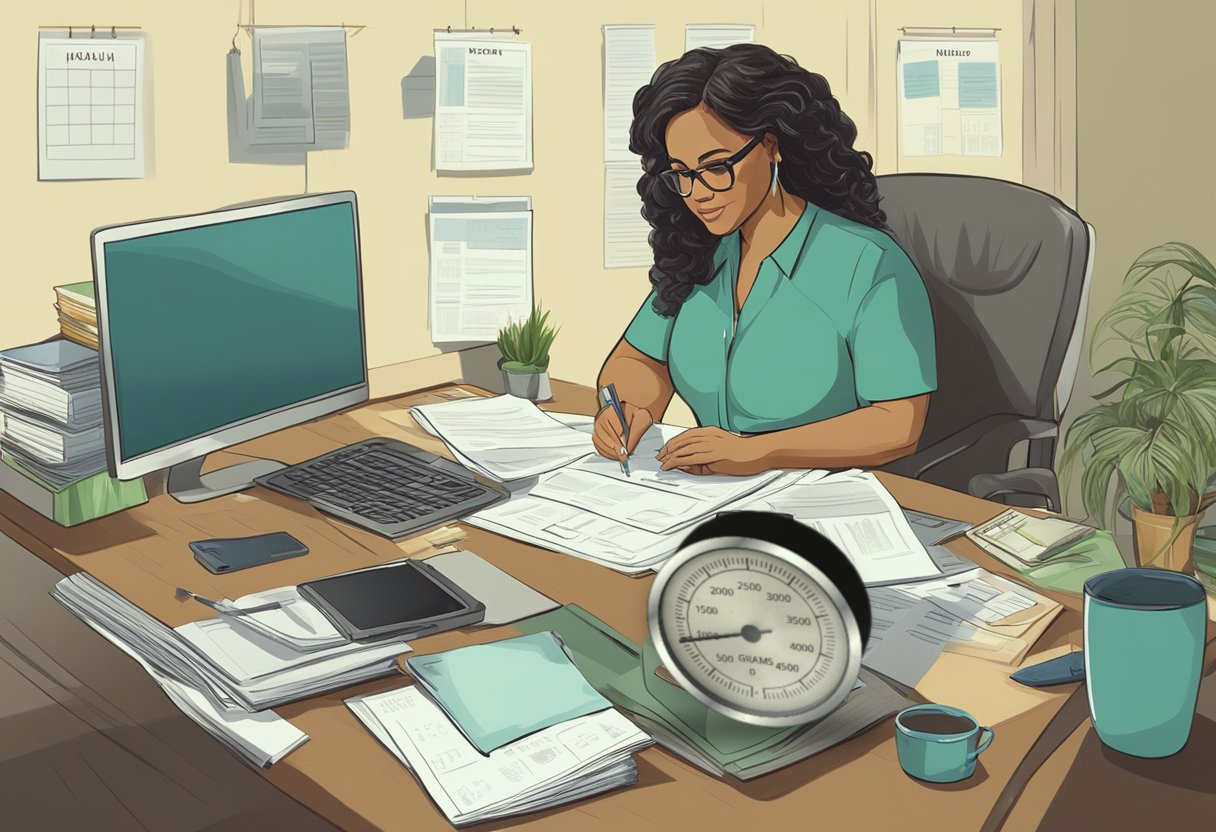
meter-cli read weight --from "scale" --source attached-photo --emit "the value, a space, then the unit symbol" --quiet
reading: 1000 g
